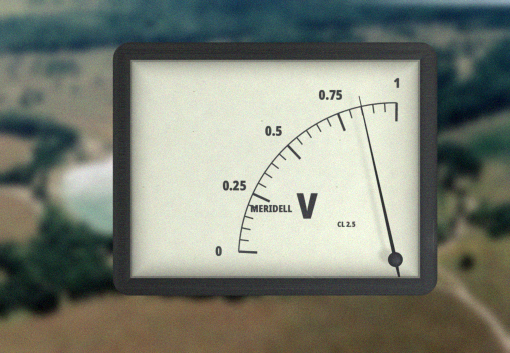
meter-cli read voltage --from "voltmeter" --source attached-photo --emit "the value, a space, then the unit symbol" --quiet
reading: 0.85 V
